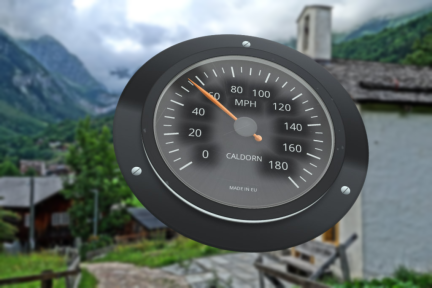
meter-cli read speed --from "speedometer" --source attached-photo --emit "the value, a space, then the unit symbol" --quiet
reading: 55 mph
